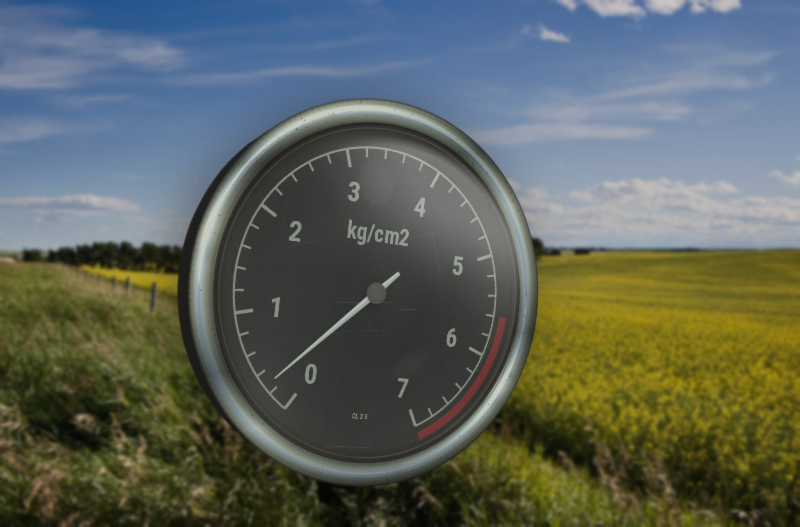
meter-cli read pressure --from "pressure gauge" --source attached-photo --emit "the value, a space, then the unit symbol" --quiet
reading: 0.3 kg/cm²
